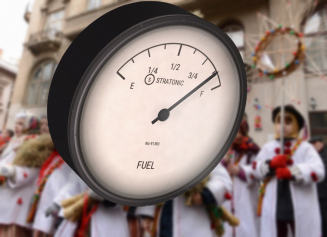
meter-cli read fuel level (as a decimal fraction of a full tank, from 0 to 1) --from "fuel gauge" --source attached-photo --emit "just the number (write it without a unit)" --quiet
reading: 0.875
